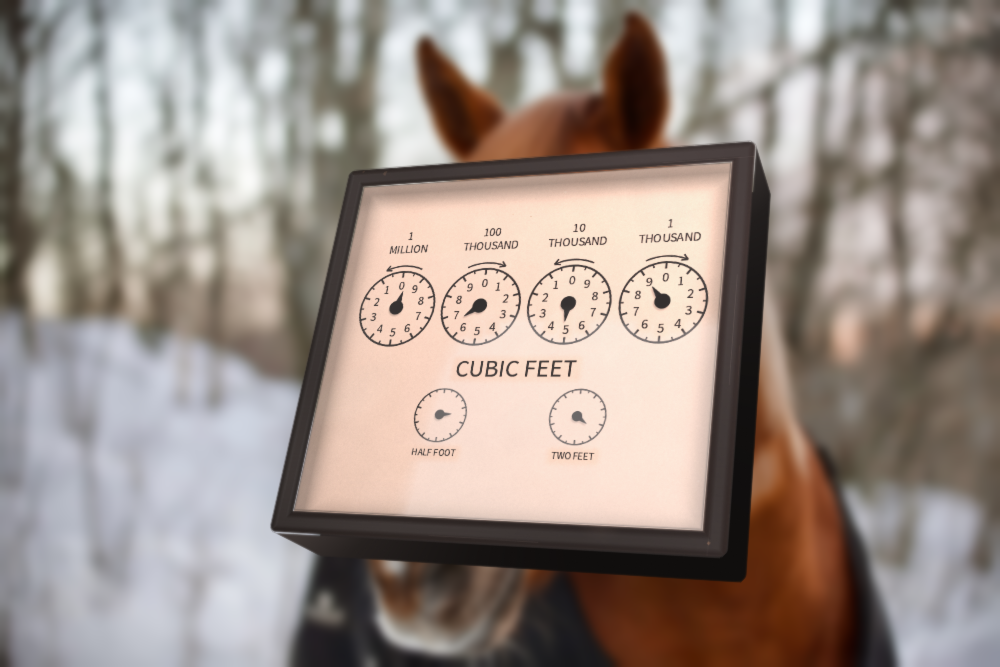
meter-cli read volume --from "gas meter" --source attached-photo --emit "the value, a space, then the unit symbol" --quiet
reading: 964900 ft³
